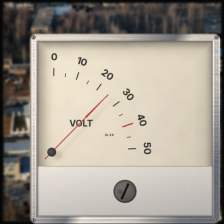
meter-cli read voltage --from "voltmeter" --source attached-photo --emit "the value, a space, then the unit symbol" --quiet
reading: 25 V
